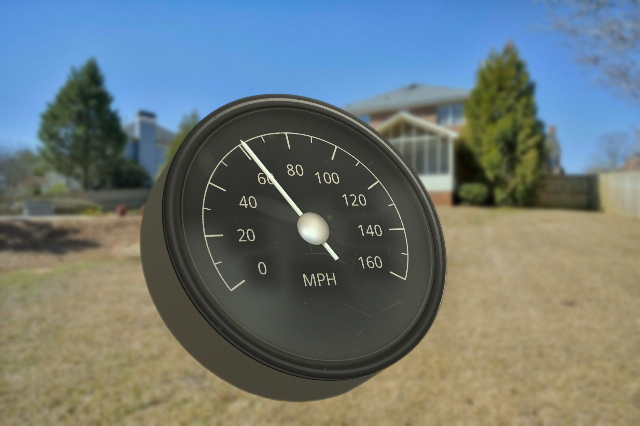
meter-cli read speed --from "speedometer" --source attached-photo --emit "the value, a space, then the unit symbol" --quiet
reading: 60 mph
